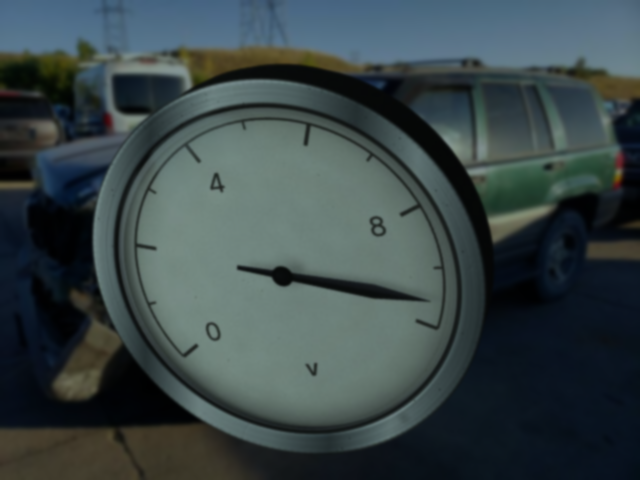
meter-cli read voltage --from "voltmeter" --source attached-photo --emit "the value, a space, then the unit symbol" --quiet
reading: 9.5 V
